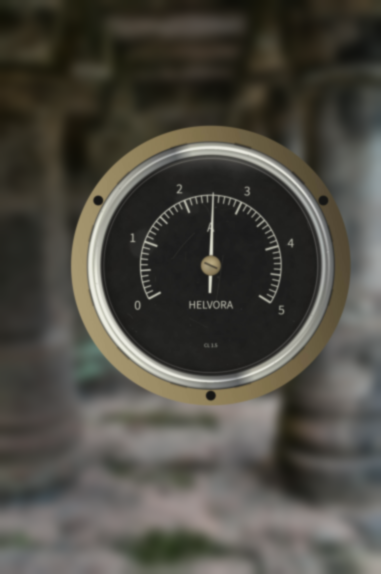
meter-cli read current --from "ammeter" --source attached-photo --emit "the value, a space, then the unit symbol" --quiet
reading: 2.5 A
